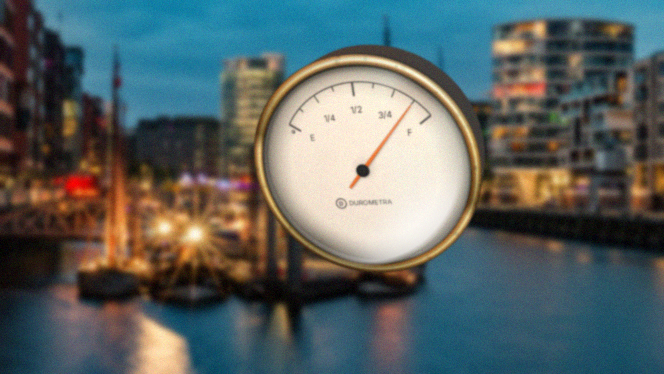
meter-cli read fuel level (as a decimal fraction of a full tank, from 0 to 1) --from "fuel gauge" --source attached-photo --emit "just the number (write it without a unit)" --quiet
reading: 0.875
